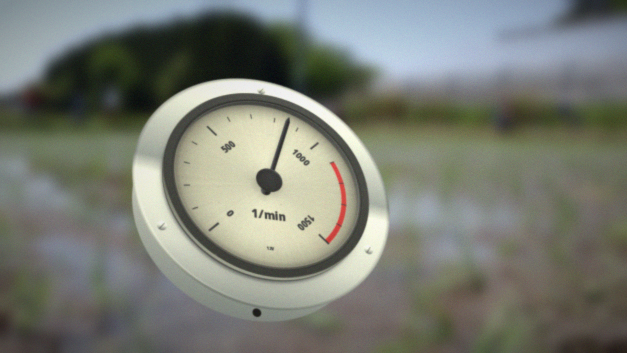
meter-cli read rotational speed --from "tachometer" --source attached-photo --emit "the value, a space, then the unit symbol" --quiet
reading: 850 rpm
